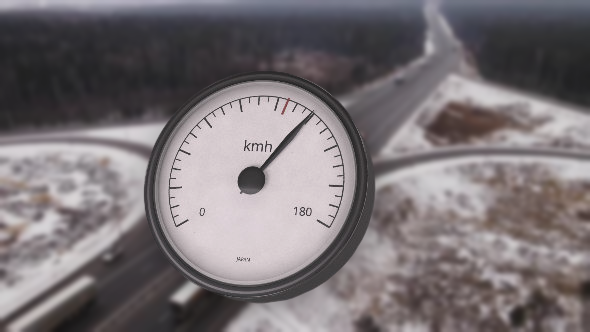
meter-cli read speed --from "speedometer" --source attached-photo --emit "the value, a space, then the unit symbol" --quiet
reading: 120 km/h
